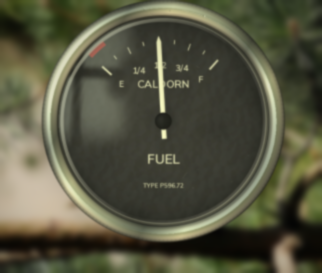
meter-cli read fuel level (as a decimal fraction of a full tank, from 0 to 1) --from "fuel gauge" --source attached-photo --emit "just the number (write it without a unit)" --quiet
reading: 0.5
